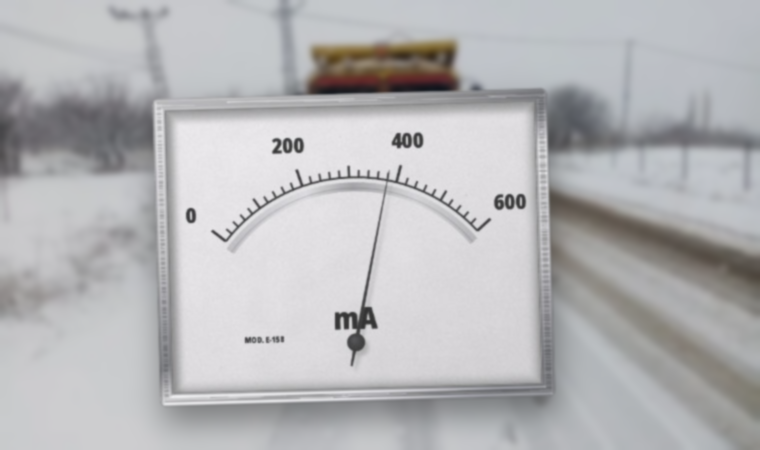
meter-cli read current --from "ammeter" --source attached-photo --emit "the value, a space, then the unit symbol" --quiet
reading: 380 mA
